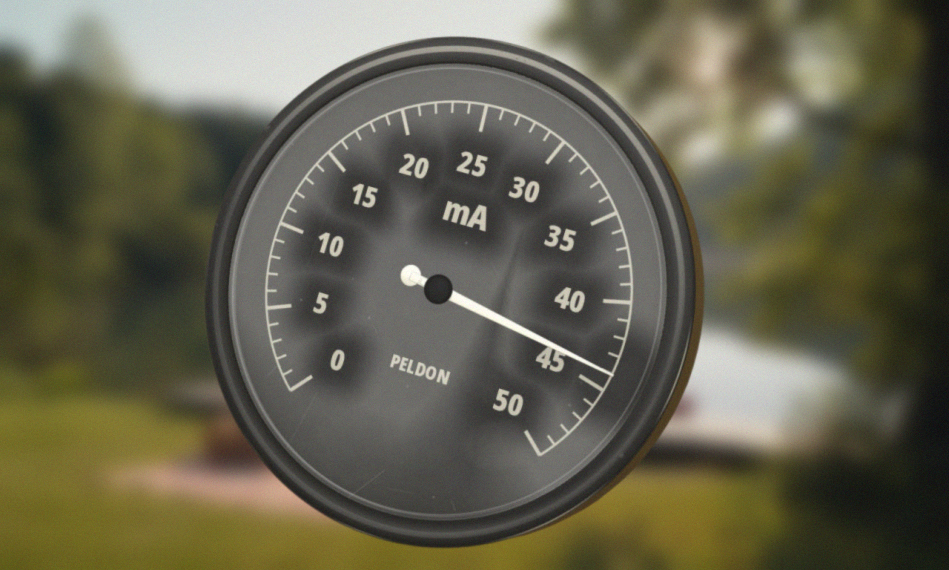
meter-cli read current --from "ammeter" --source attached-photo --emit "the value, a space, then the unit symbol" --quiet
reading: 44 mA
